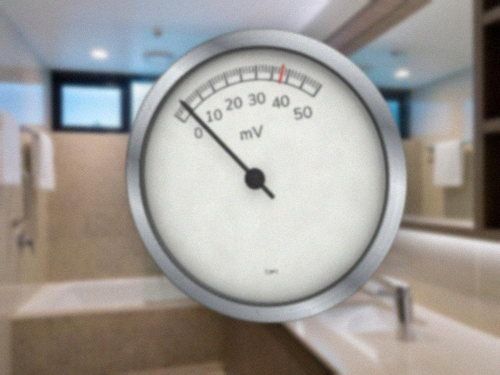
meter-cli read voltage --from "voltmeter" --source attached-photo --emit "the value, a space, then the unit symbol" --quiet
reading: 5 mV
